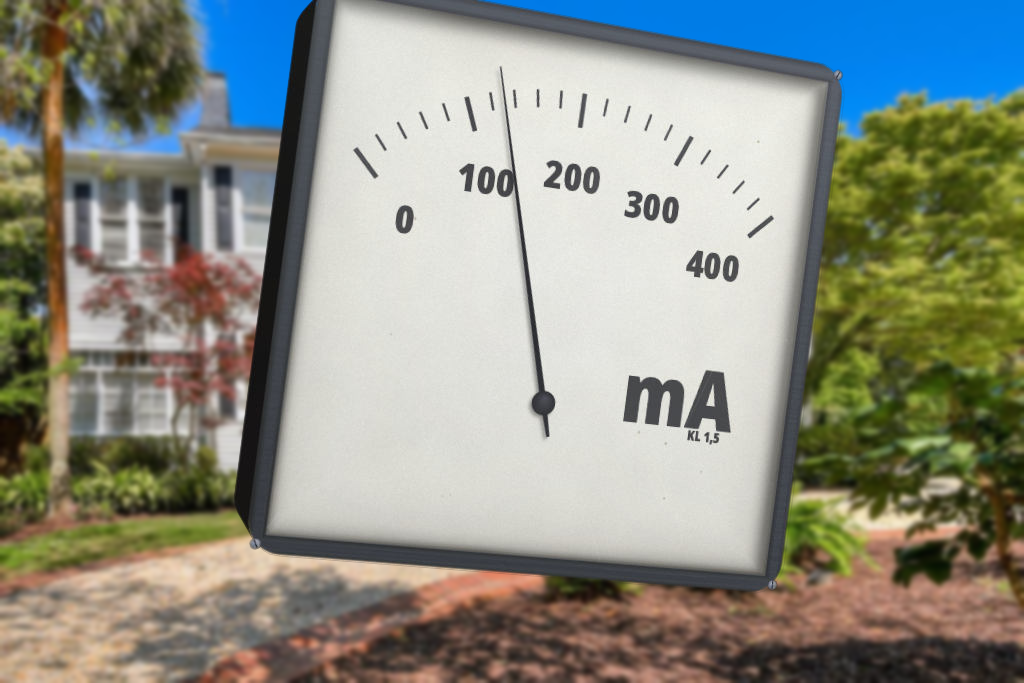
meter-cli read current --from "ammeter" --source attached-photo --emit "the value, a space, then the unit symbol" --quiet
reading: 130 mA
